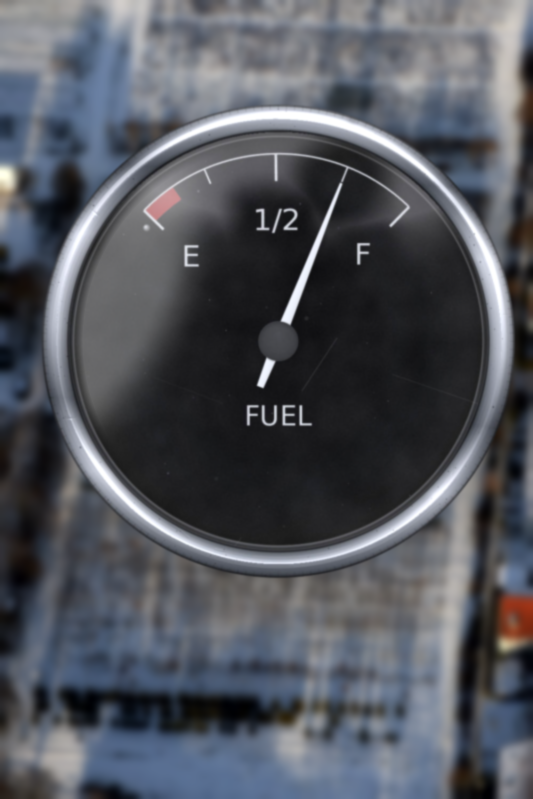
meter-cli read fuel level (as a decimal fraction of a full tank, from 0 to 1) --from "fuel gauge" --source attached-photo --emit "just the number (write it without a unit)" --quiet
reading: 0.75
